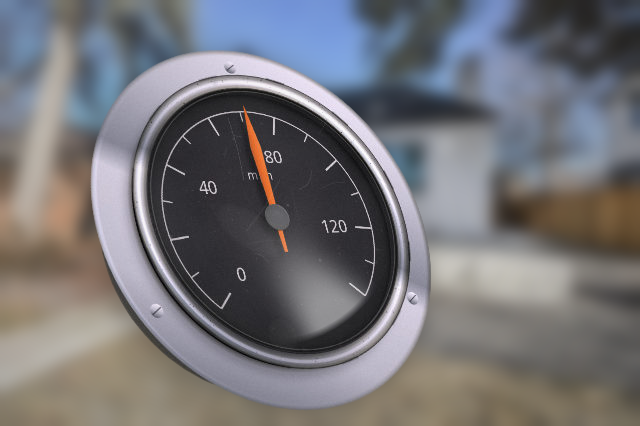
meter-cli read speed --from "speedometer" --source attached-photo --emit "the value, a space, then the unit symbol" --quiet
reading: 70 mph
